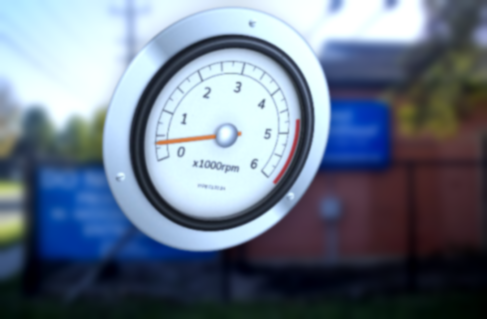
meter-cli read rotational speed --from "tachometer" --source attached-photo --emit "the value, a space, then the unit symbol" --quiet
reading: 375 rpm
